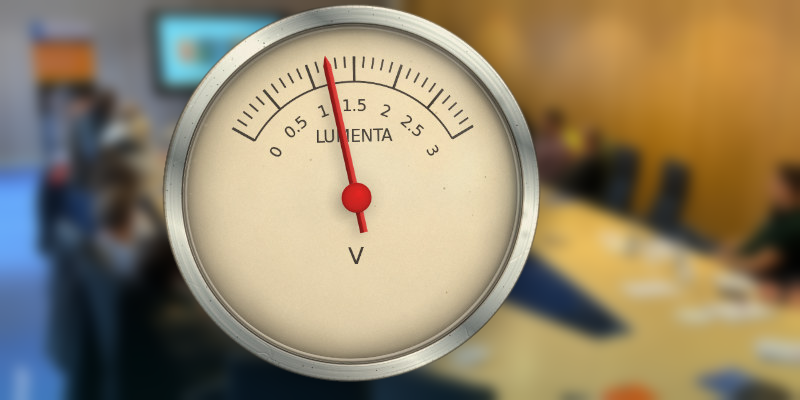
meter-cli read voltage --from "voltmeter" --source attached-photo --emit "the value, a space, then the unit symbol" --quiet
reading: 1.2 V
